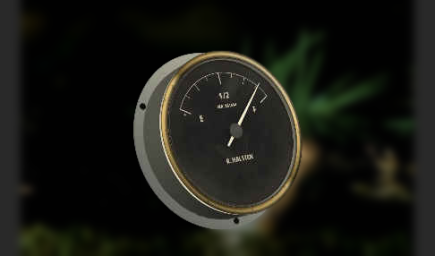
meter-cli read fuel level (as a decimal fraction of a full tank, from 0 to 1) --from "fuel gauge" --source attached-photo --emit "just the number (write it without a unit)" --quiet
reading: 0.875
